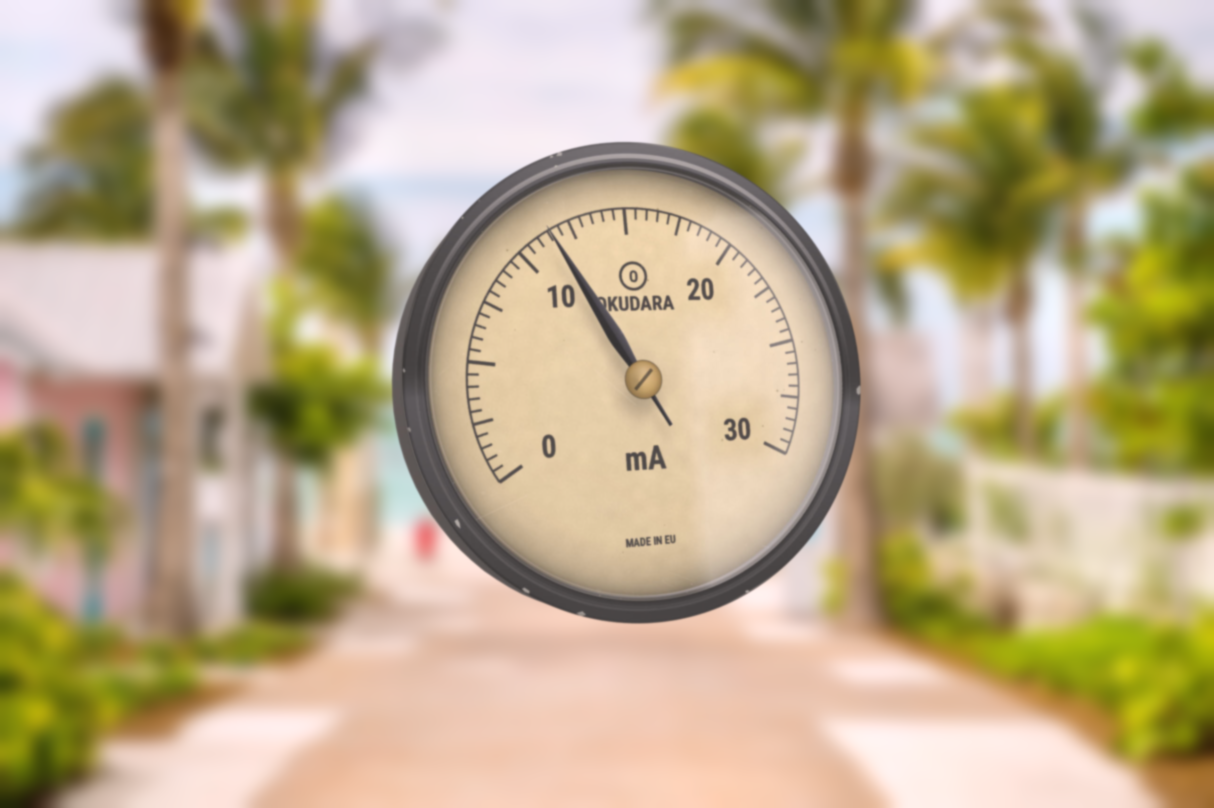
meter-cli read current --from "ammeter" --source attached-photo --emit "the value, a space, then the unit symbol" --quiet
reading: 11.5 mA
